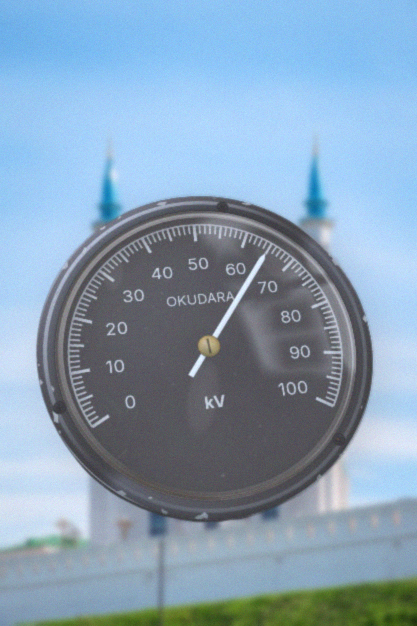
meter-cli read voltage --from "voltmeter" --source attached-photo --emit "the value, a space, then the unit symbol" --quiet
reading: 65 kV
